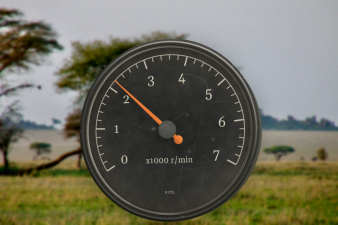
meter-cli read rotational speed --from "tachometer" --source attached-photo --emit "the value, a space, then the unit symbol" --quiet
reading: 2200 rpm
